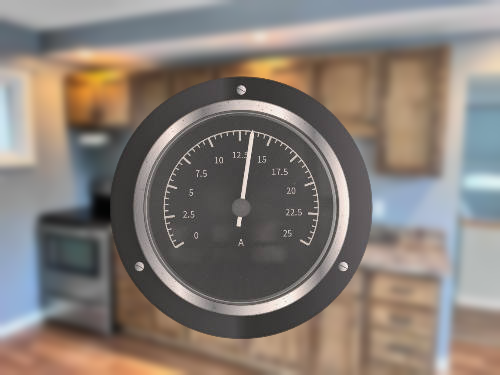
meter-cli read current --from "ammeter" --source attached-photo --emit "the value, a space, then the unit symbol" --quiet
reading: 13.5 A
